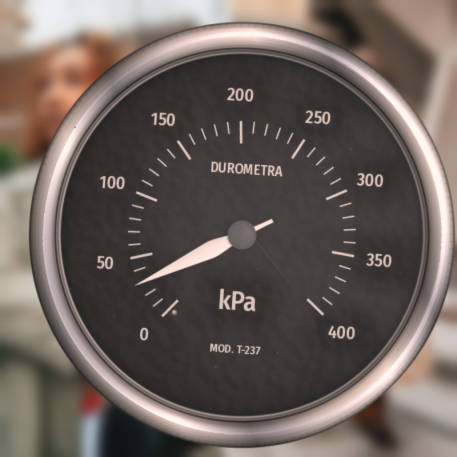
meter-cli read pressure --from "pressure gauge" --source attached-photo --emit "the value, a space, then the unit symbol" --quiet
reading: 30 kPa
